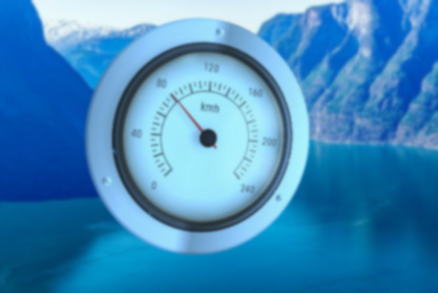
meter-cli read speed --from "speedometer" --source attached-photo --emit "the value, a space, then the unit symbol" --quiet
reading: 80 km/h
